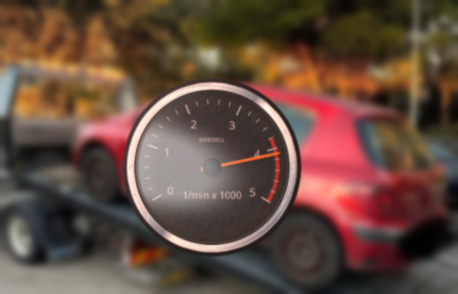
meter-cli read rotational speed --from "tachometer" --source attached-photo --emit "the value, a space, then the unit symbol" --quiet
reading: 4100 rpm
